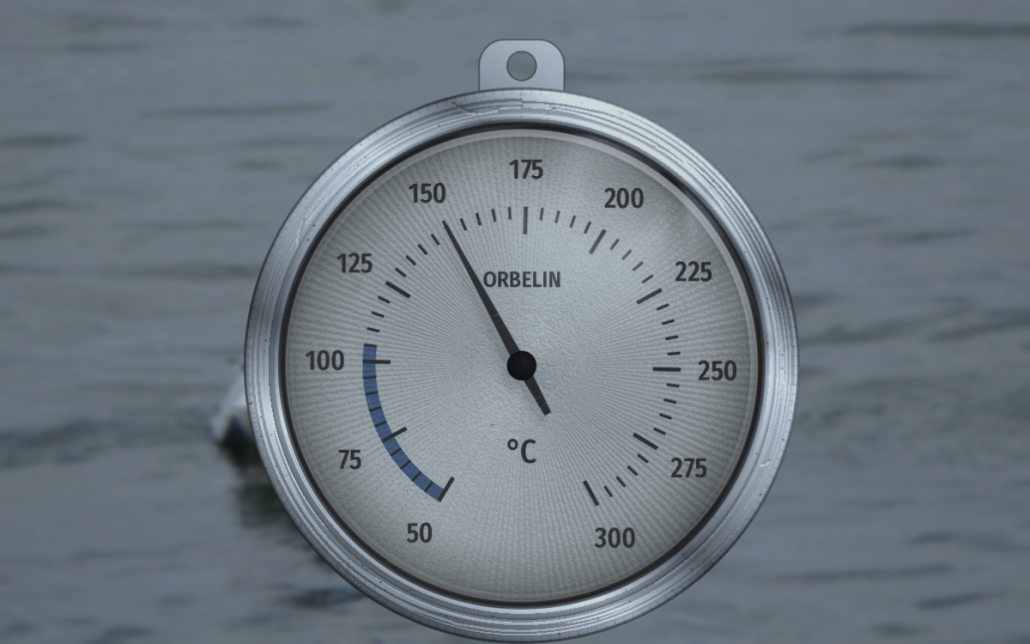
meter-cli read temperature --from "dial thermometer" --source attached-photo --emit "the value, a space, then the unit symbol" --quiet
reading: 150 °C
